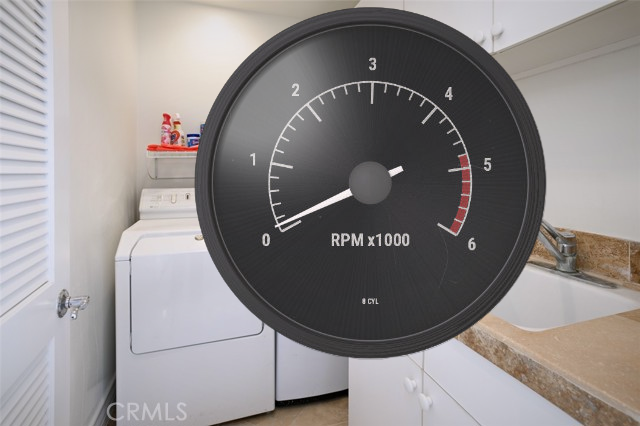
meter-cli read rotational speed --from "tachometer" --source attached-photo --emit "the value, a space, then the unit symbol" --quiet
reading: 100 rpm
